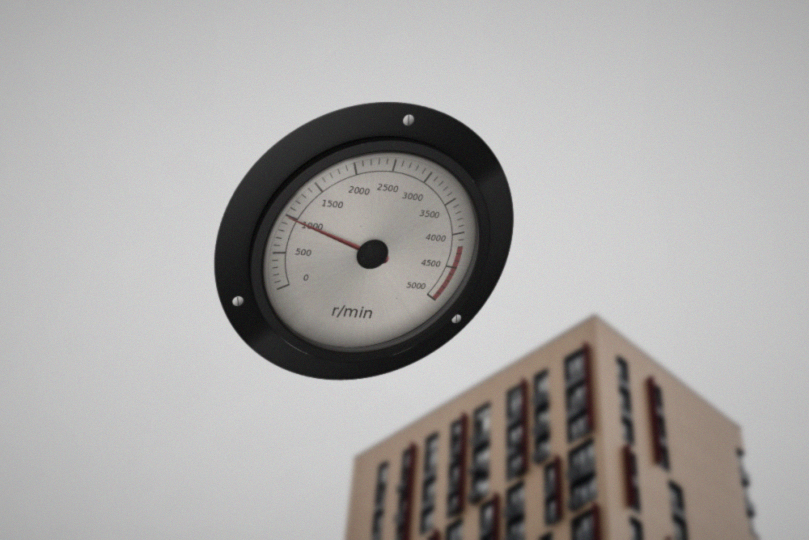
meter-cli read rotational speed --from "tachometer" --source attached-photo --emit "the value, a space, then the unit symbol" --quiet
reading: 1000 rpm
